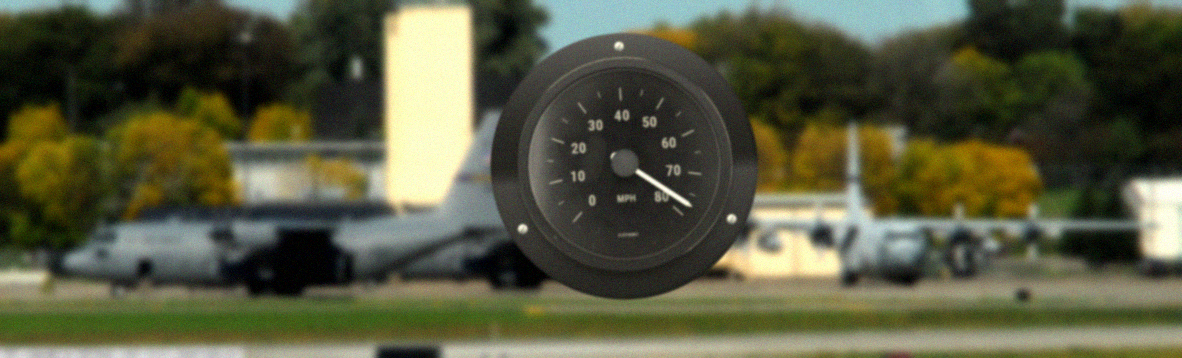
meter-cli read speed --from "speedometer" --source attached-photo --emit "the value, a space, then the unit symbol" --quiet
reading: 77.5 mph
